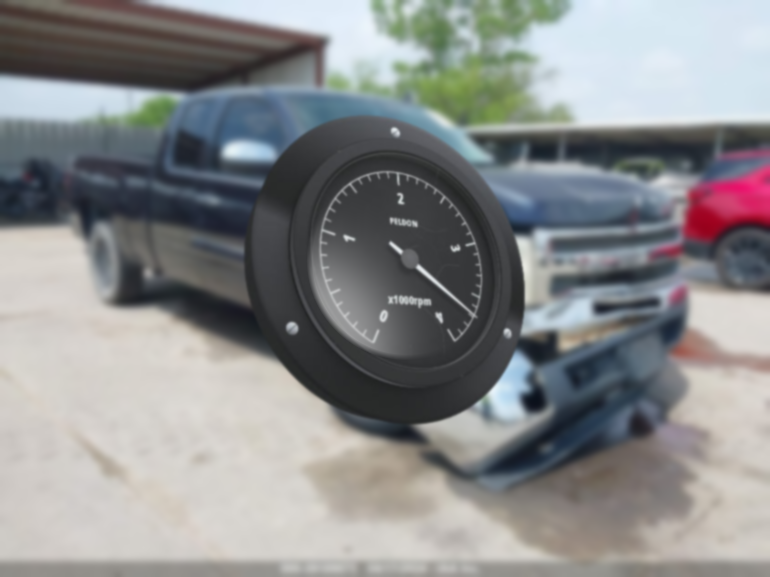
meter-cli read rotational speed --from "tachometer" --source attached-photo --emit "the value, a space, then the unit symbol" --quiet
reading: 3700 rpm
